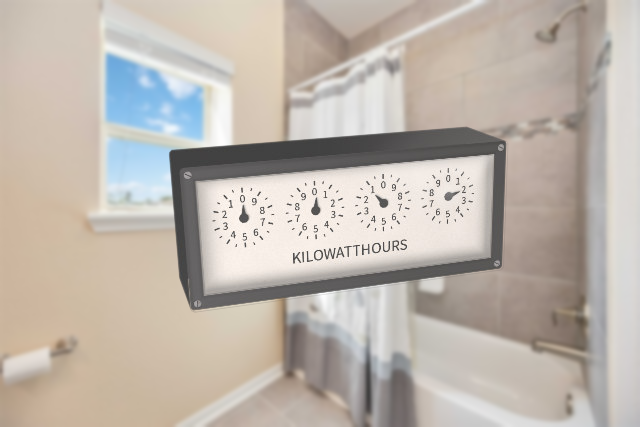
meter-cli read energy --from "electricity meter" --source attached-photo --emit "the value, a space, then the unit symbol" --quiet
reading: 12 kWh
